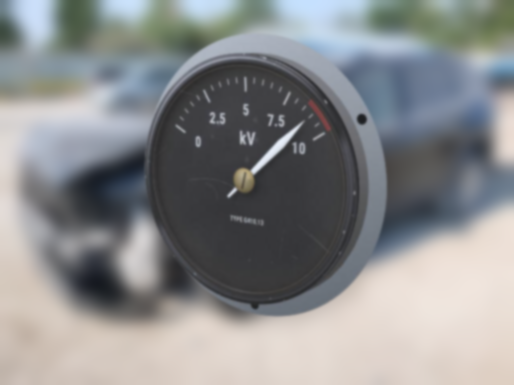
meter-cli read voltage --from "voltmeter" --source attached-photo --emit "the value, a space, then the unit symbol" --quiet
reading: 9 kV
